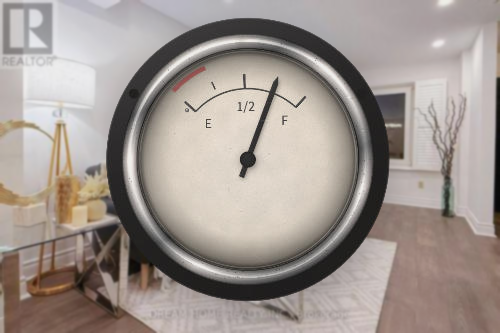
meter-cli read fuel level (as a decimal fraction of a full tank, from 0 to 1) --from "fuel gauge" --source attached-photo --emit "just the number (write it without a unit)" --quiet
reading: 0.75
